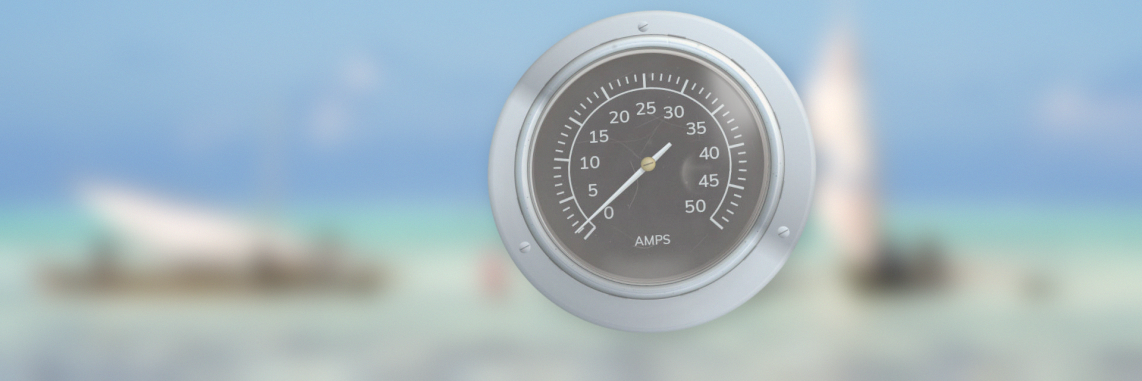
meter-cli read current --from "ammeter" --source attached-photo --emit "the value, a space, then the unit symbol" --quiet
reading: 1 A
